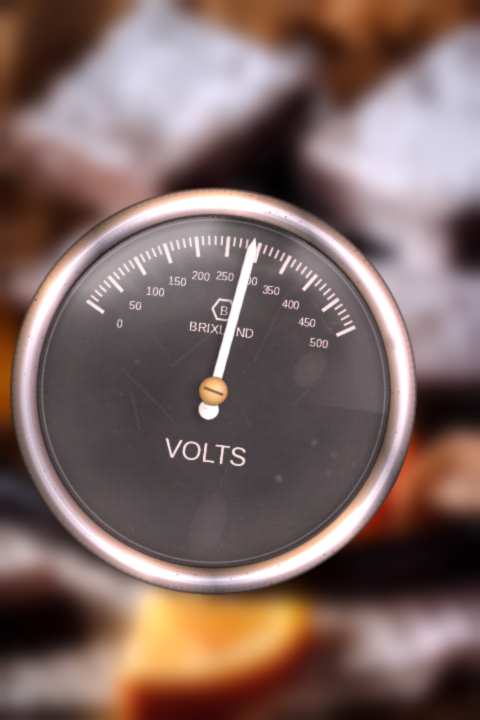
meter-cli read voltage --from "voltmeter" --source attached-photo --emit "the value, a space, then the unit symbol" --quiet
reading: 290 V
